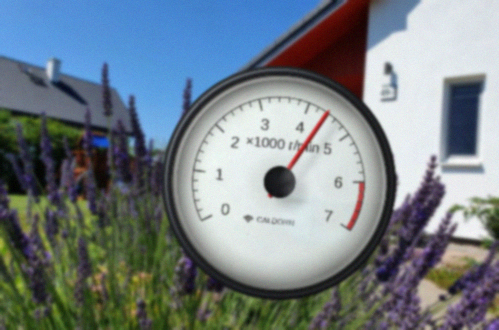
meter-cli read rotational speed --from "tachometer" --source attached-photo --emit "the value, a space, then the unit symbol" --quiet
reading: 4400 rpm
